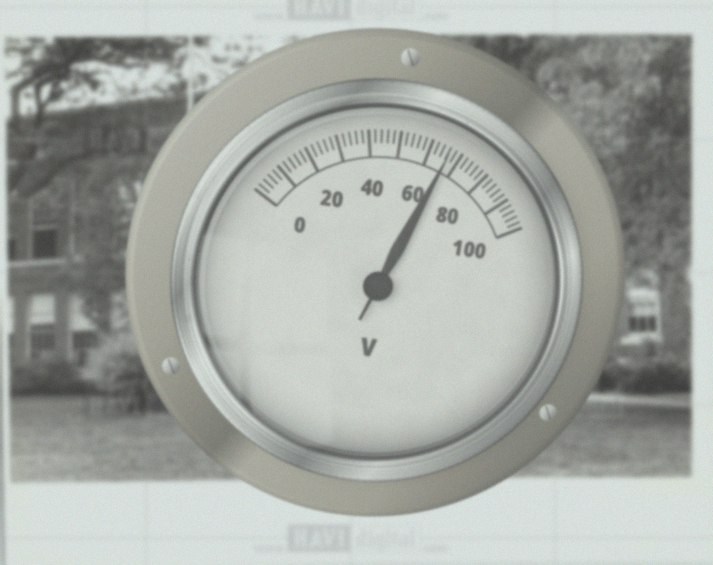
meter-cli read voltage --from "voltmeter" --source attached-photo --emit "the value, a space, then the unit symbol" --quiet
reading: 66 V
